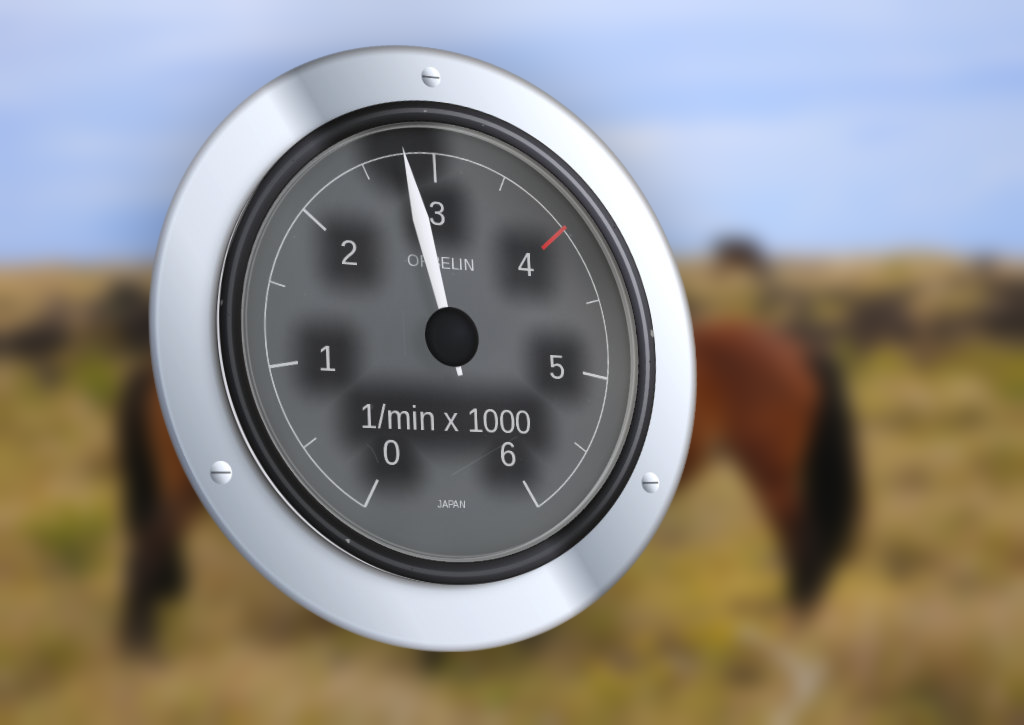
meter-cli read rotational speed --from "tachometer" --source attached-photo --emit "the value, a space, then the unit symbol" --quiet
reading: 2750 rpm
